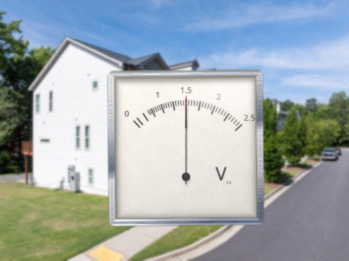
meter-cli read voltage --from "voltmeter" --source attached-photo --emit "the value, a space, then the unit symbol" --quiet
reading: 1.5 V
